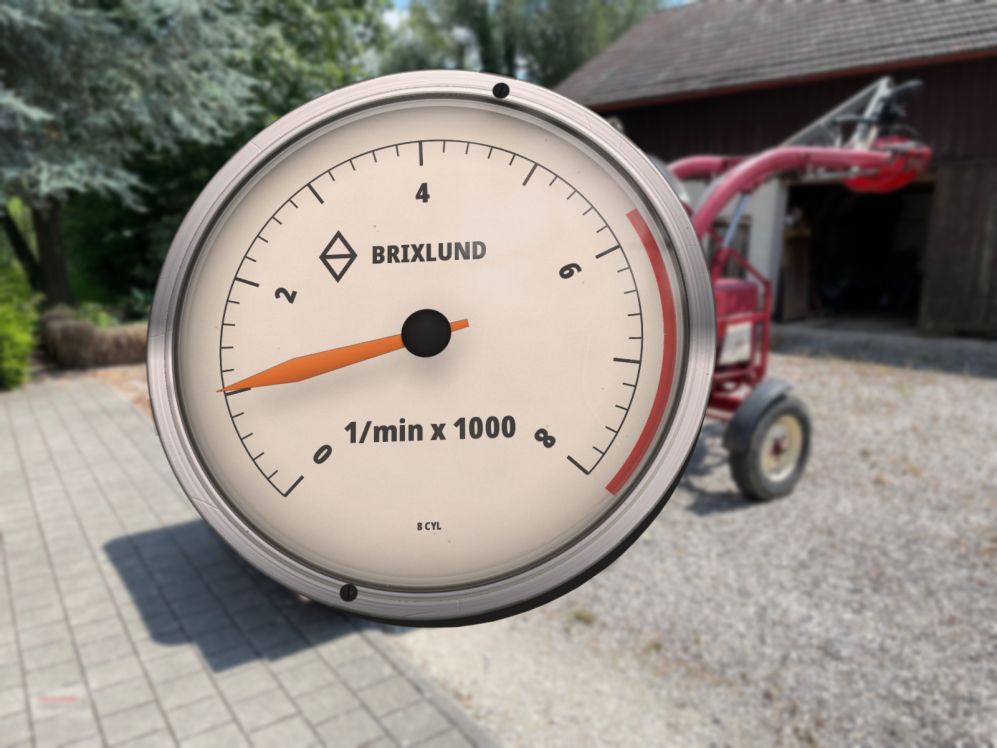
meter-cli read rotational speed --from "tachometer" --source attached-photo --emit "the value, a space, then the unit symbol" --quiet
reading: 1000 rpm
